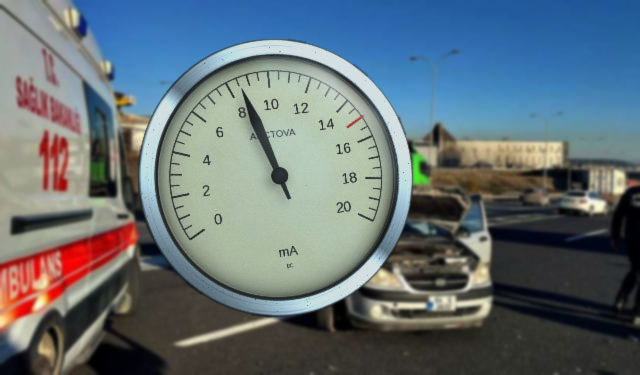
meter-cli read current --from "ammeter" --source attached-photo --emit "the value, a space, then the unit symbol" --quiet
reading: 8.5 mA
